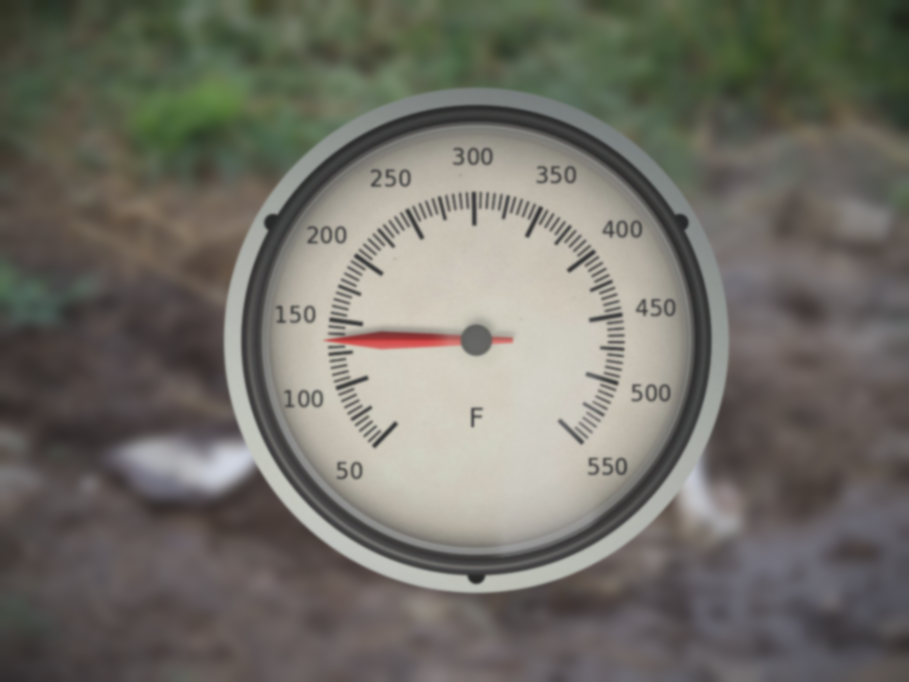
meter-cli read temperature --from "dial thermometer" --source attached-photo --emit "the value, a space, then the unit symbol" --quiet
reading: 135 °F
